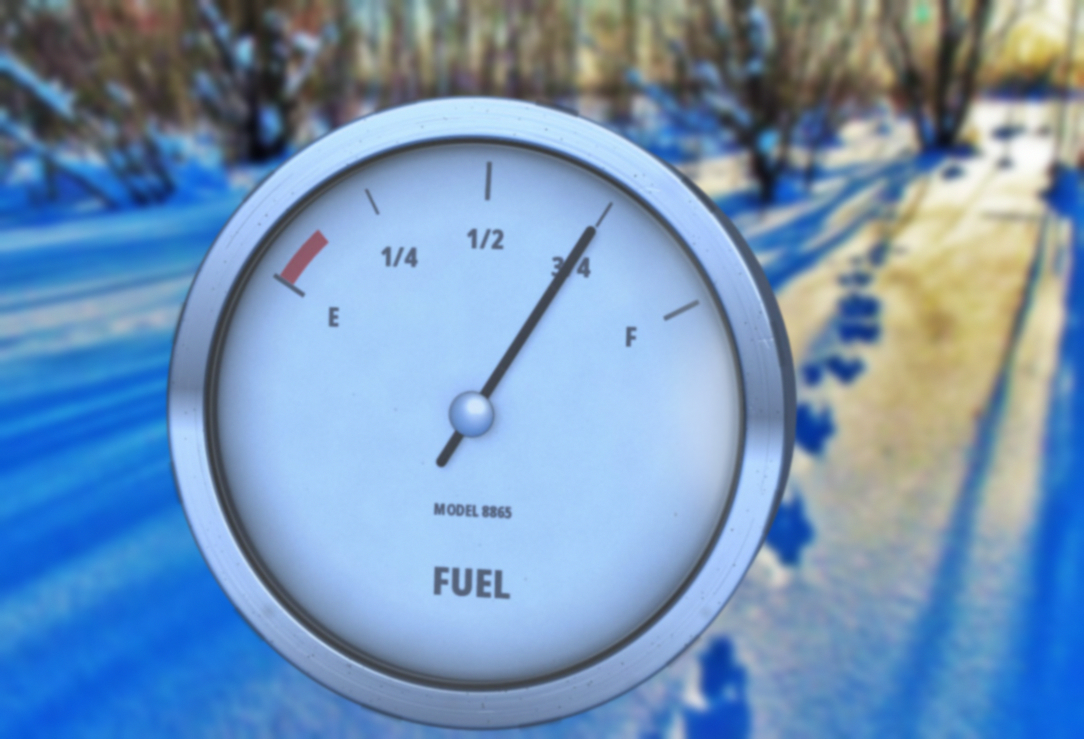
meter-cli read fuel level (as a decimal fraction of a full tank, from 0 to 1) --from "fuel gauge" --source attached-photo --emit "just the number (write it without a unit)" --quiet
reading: 0.75
